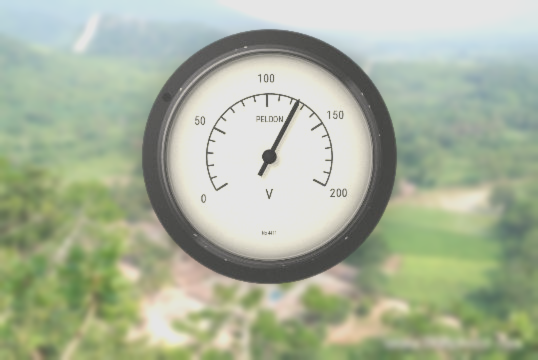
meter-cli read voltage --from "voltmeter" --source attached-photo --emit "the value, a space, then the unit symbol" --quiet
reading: 125 V
